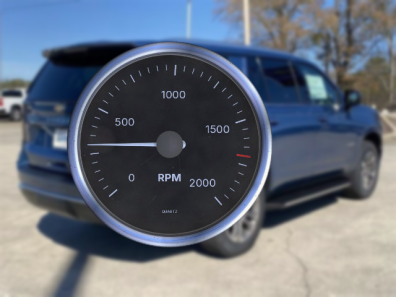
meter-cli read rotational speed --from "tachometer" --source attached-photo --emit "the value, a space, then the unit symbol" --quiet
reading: 300 rpm
